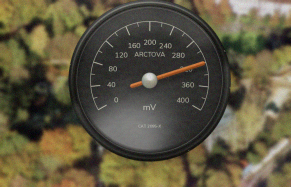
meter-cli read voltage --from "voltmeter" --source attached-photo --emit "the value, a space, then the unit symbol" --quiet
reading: 320 mV
